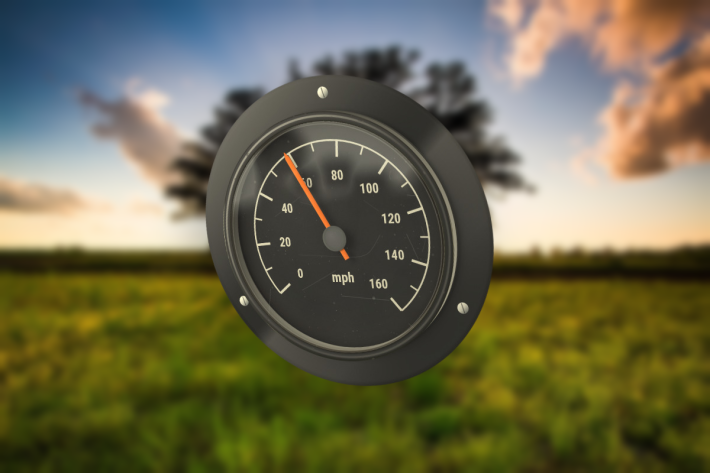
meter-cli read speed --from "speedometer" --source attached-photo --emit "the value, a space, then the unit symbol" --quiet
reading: 60 mph
